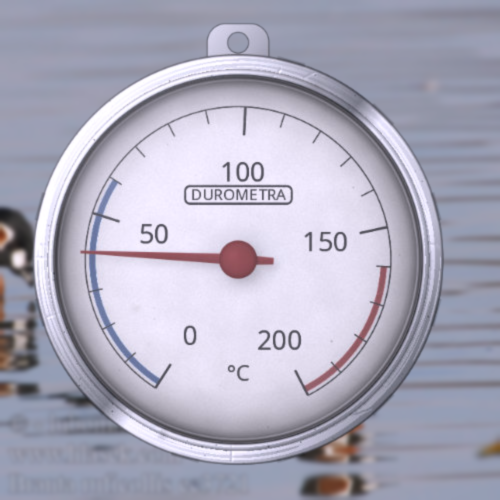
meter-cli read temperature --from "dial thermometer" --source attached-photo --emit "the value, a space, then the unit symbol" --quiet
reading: 40 °C
